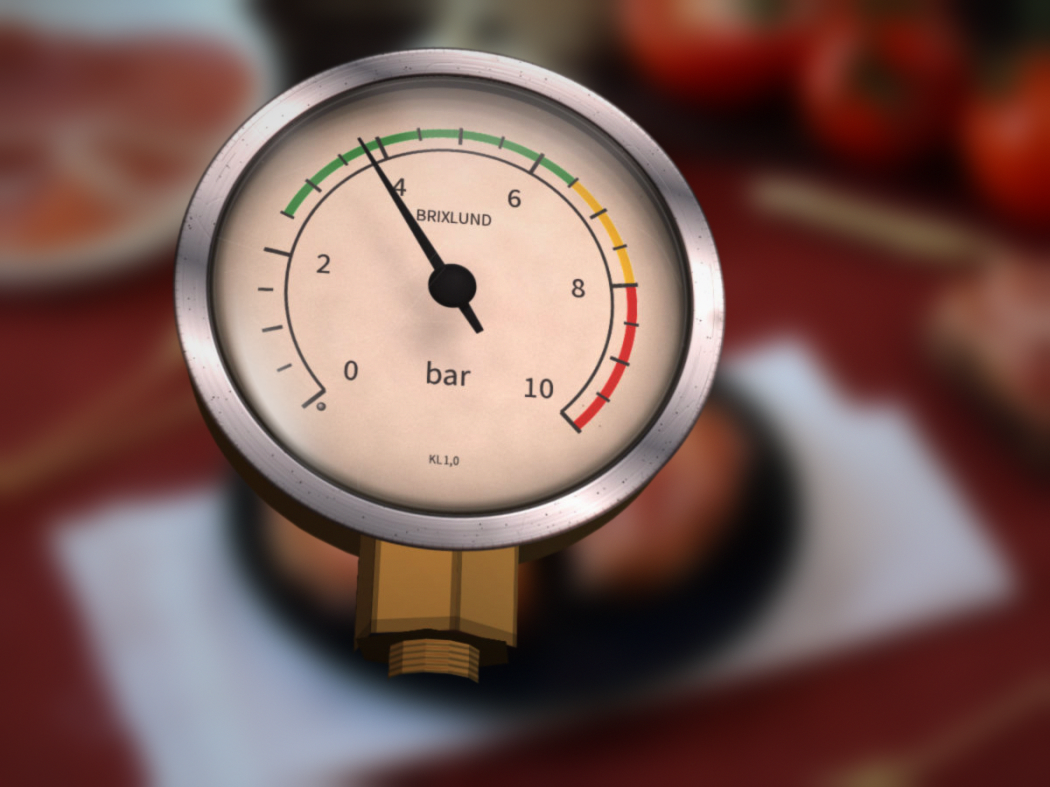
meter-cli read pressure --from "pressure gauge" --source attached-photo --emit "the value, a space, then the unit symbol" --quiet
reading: 3.75 bar
